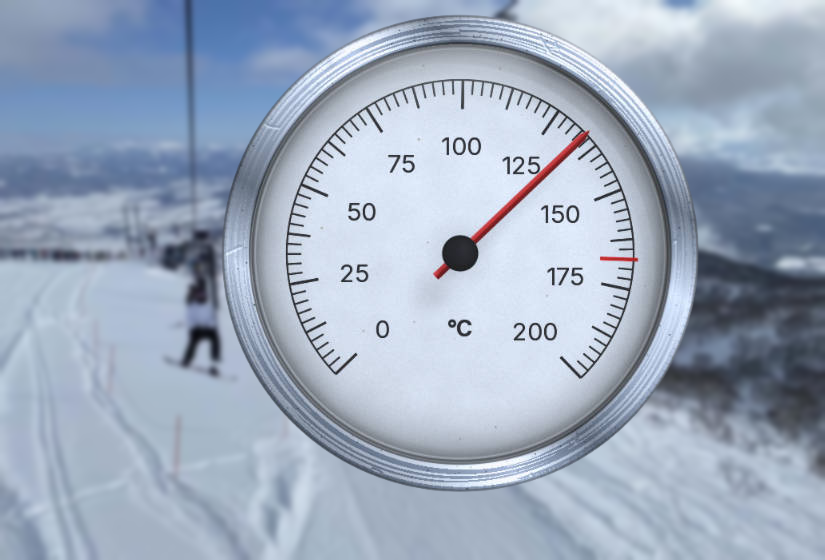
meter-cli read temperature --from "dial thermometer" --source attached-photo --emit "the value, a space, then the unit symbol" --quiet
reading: 133.75 °C
